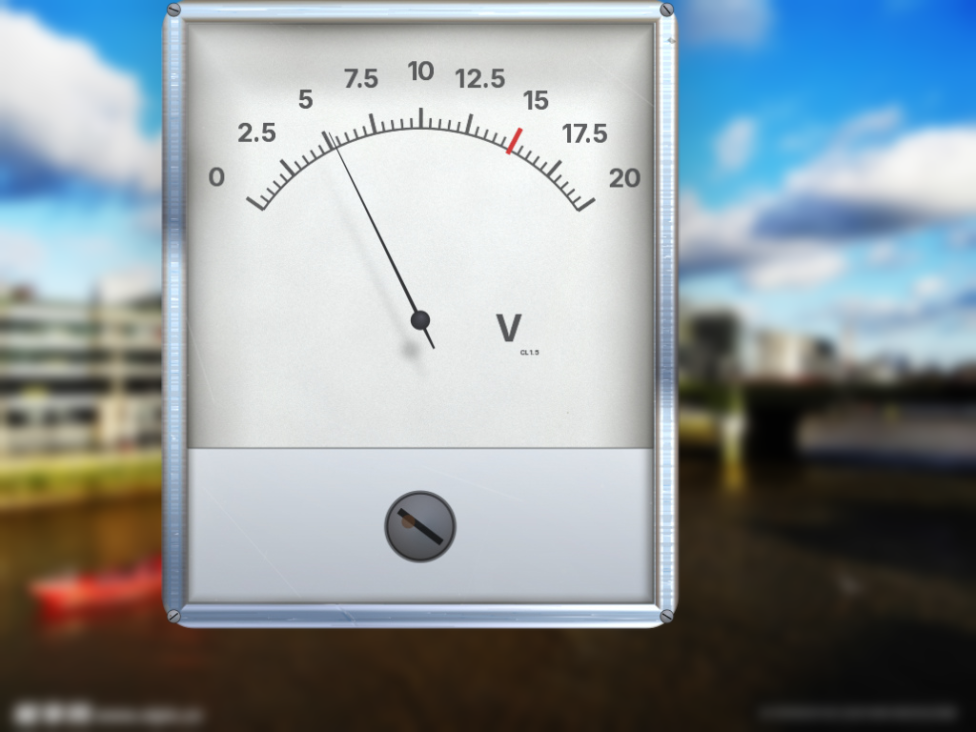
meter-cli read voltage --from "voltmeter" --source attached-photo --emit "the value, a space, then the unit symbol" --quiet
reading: 5.25 V
